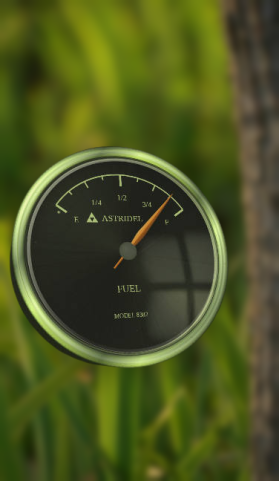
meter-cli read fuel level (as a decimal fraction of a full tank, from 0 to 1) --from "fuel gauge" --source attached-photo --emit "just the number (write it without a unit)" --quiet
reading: 0.875
